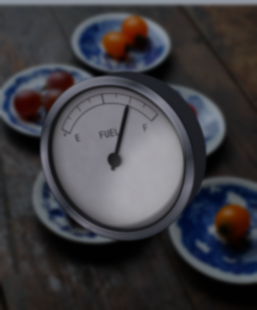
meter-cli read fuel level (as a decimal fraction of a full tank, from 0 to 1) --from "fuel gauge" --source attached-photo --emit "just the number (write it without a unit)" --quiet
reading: 0.75
